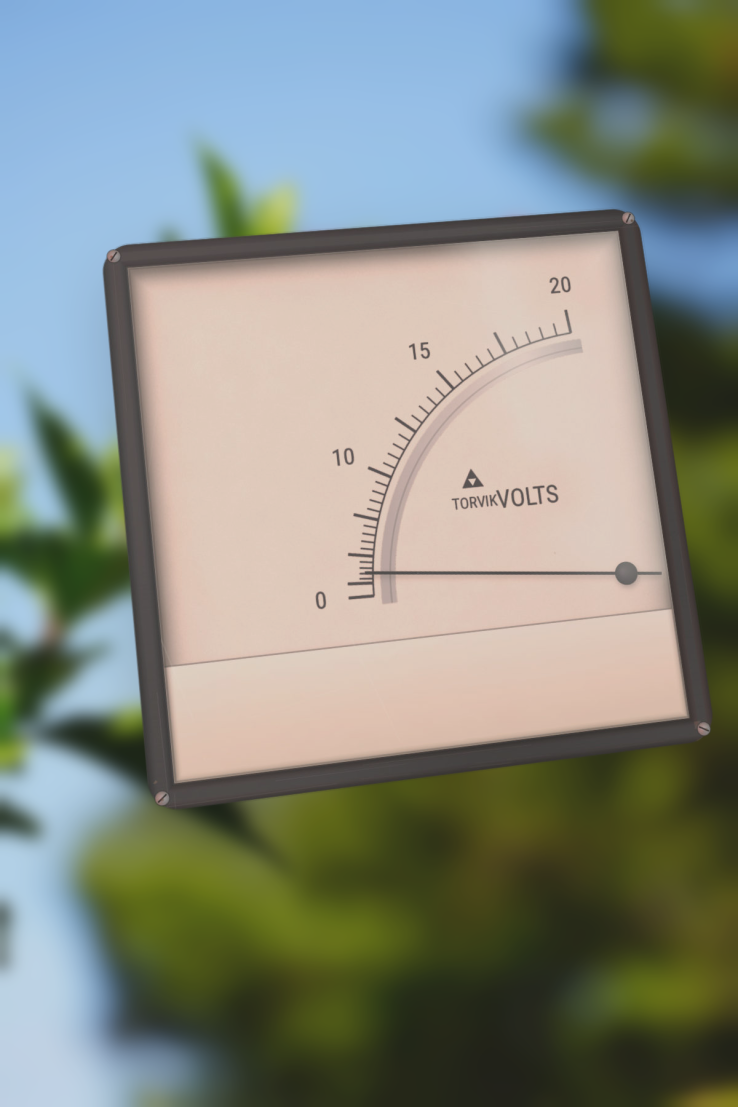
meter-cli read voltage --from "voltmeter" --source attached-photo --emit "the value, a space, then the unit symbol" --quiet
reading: 3.5 V
